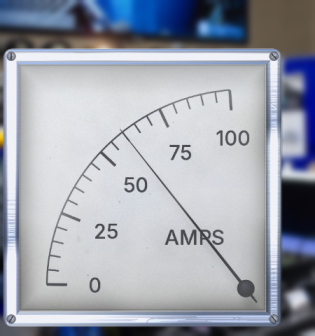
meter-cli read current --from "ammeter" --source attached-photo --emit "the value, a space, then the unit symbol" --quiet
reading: 60 A
